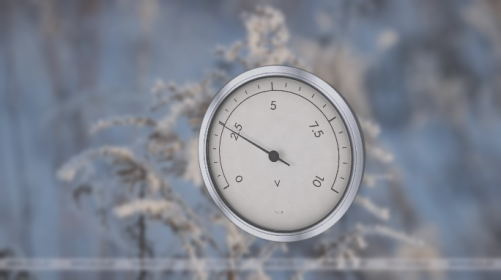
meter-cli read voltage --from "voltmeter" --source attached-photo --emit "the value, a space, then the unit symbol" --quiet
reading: 2.5 V
